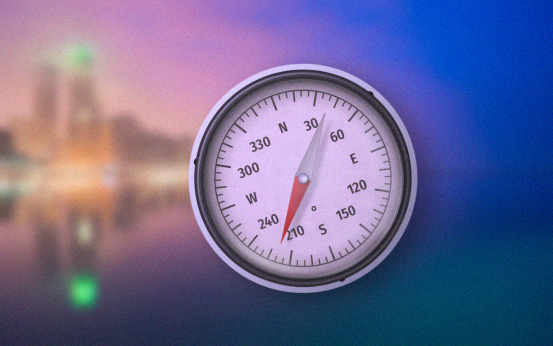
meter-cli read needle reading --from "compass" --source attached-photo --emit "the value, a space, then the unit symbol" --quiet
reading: 220 °
